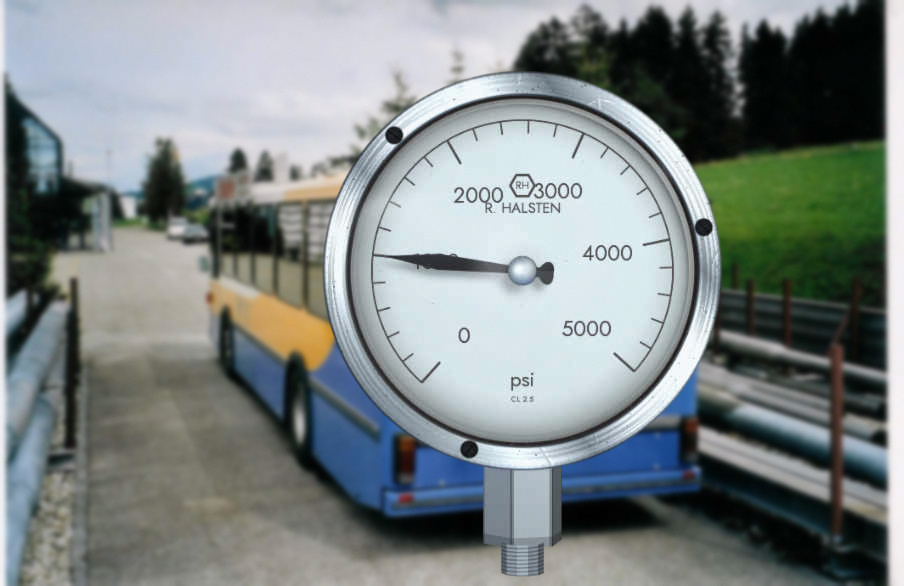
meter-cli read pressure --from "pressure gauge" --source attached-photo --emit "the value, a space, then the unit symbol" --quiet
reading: 1000 psi
